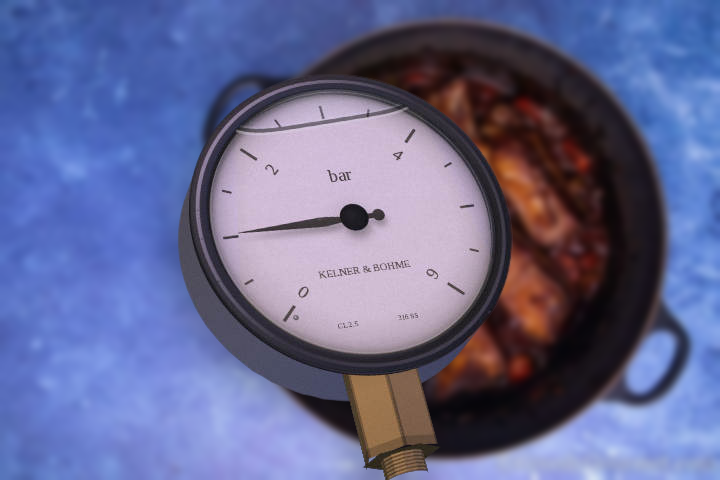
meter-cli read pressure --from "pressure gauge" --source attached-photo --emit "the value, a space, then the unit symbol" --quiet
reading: 1 bar
